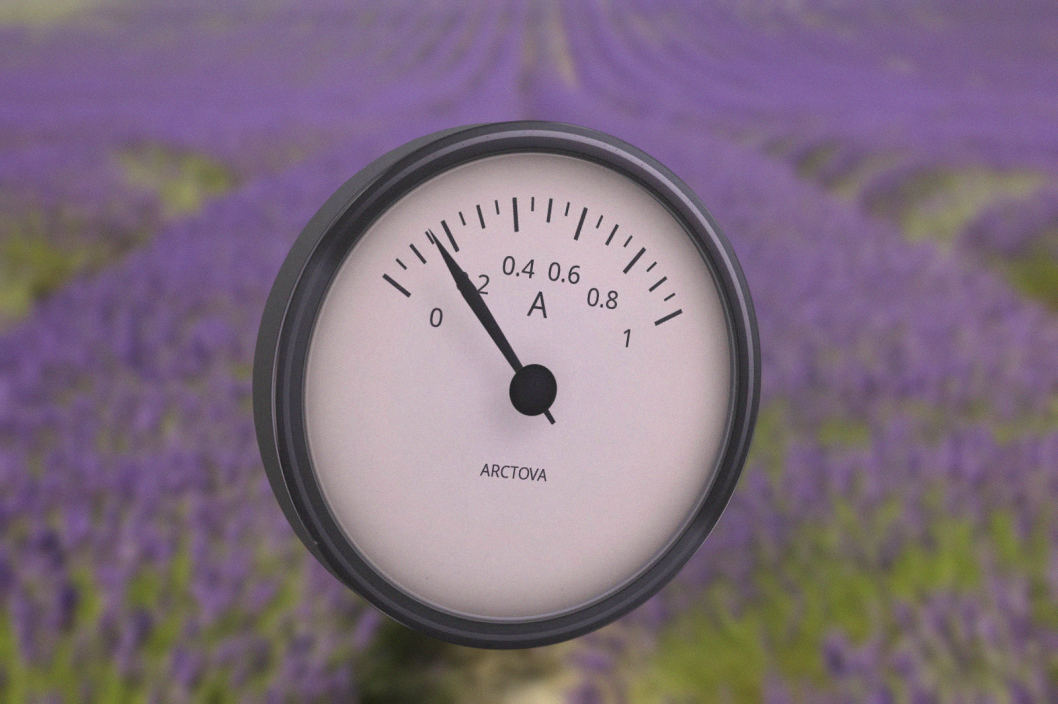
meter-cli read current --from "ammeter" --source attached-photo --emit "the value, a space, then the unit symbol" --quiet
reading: 0.15 A
